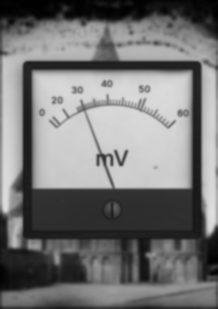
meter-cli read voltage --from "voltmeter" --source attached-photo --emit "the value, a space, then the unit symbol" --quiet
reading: 30 mV
